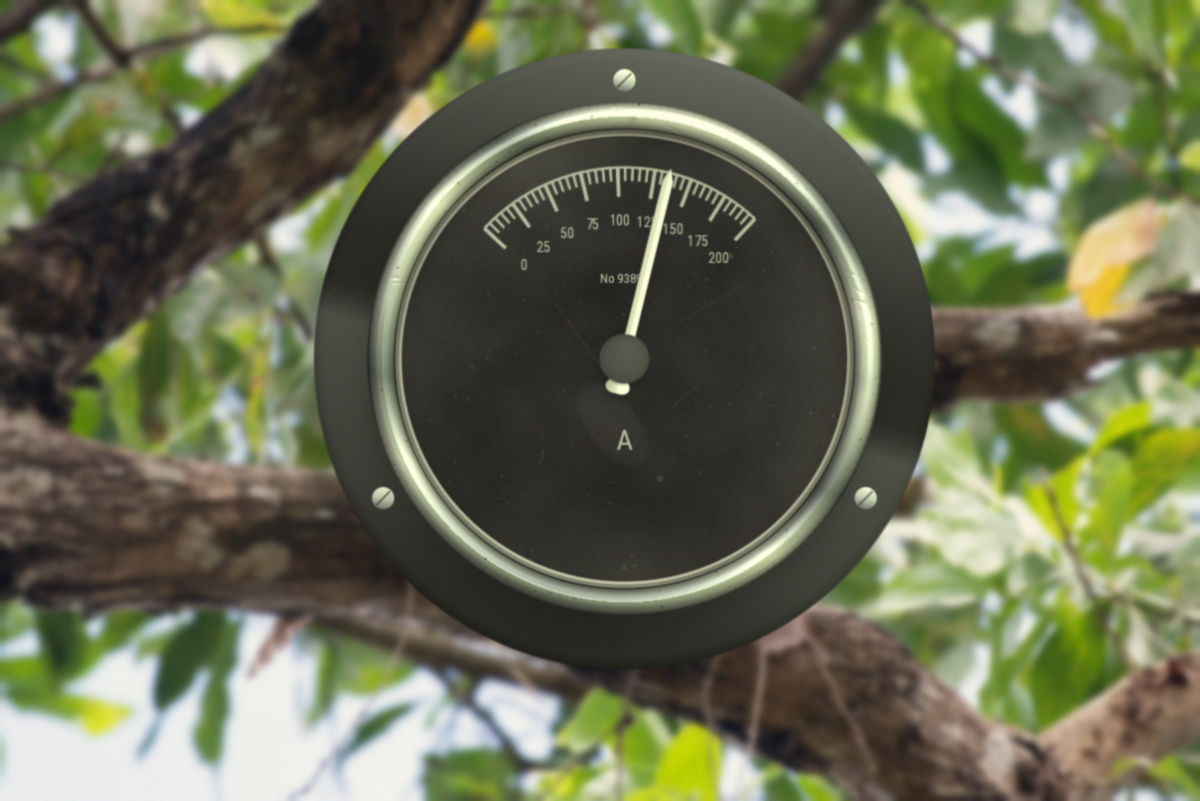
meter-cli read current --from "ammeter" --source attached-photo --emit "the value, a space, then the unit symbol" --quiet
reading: 135 A
